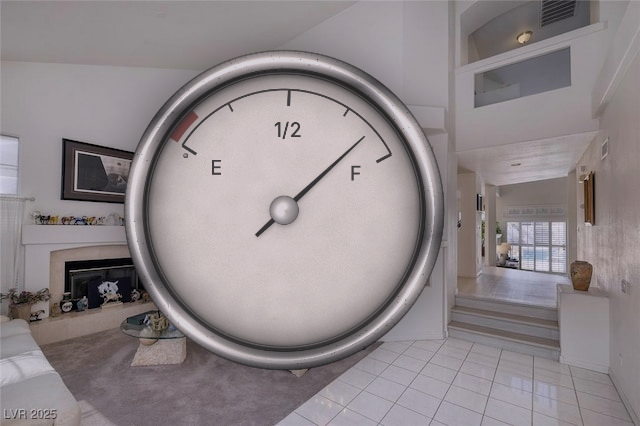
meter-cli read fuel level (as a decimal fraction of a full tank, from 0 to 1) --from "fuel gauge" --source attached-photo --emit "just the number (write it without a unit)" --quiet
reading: 0.875
